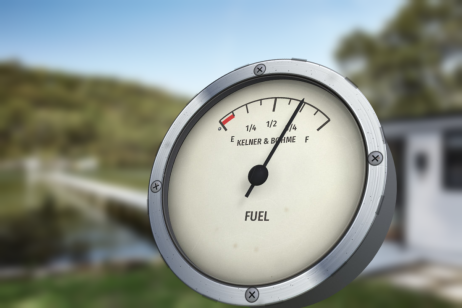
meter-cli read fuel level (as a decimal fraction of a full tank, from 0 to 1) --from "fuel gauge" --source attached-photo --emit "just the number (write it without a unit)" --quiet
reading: 0.75
